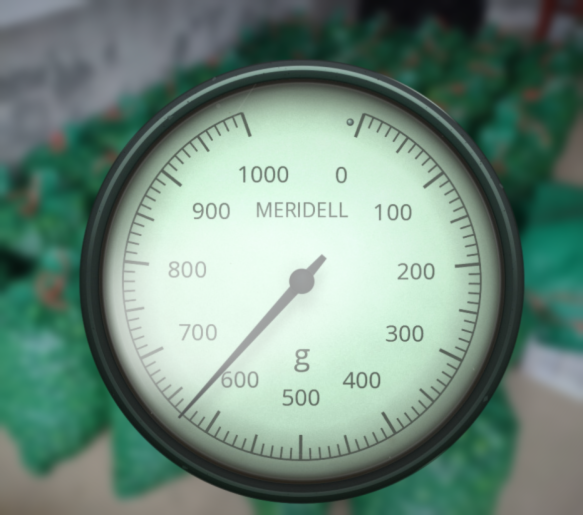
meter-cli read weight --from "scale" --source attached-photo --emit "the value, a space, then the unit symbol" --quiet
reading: 630 g
